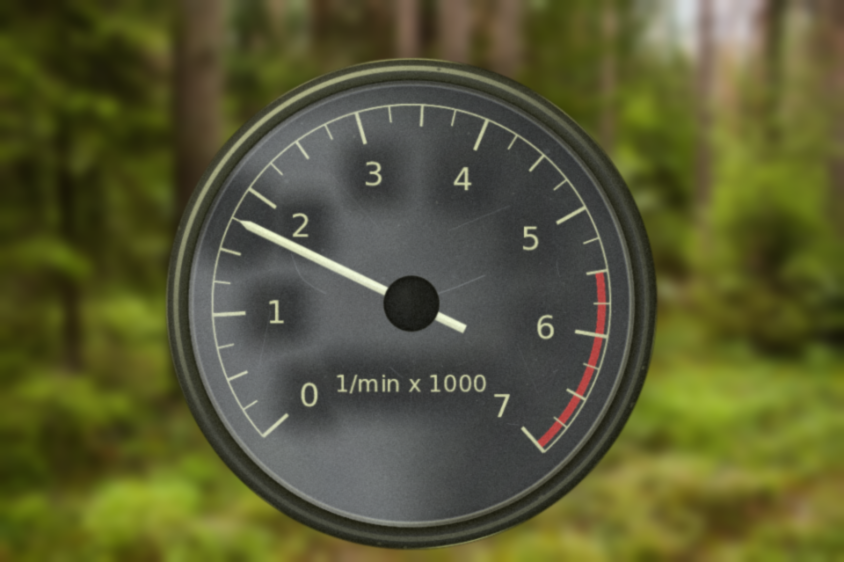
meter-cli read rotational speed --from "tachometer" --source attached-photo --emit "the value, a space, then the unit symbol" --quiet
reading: 1750 rpm
